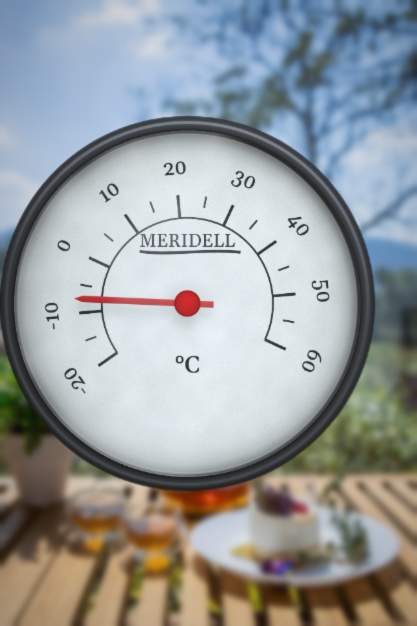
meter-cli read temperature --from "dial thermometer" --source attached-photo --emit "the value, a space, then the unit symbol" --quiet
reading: -7.5 °C
